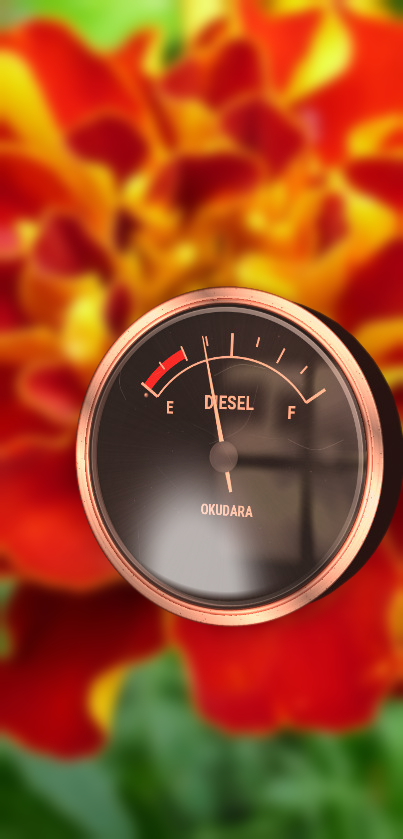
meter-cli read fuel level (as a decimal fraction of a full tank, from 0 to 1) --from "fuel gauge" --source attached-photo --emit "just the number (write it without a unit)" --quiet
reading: 0.375
